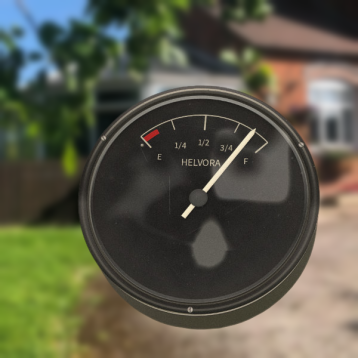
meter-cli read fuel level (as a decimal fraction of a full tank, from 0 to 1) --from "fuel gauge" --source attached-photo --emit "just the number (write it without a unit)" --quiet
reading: 0.875
